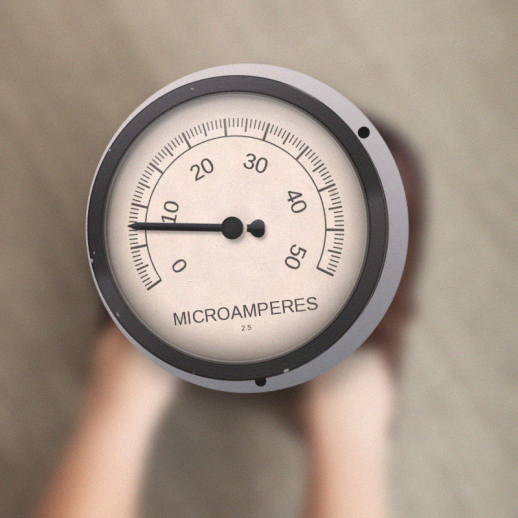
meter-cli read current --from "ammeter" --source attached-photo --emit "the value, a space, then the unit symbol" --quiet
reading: 7.5 µA
